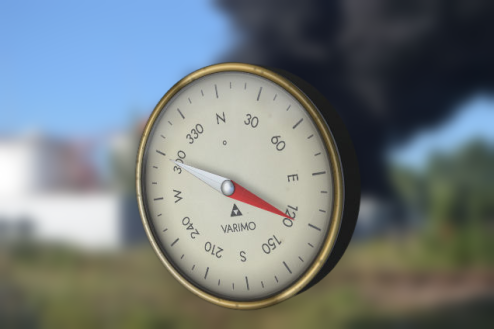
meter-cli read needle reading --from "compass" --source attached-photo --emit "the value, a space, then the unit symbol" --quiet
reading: 120 °
